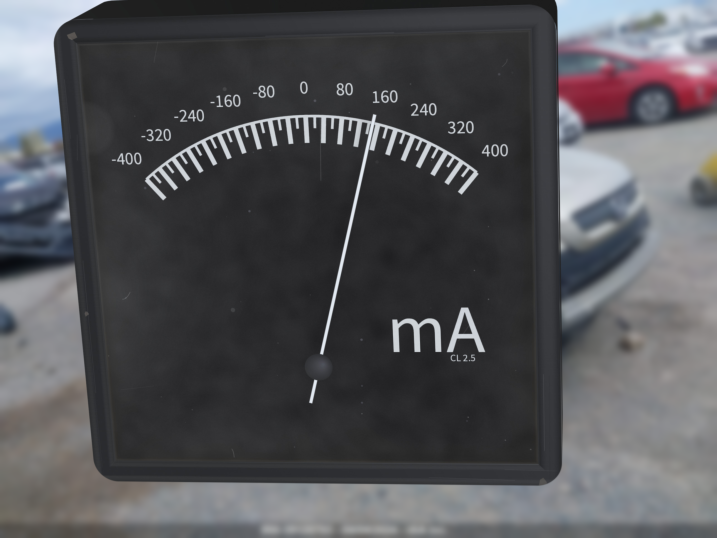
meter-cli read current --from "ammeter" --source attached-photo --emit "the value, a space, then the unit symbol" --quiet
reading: 150 mA
